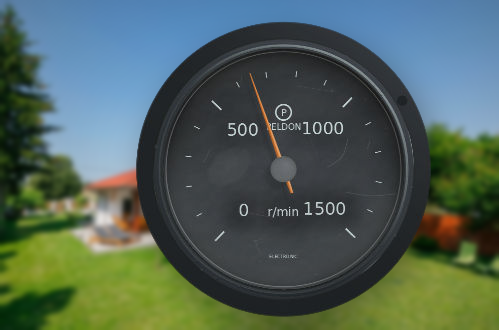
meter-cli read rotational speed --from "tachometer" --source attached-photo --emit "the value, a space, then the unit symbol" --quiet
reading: 650 rpm
